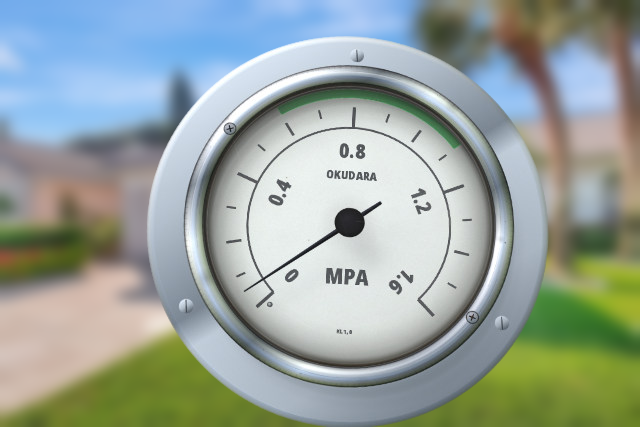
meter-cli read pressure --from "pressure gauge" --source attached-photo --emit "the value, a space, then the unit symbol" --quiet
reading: 0.05 MPa
